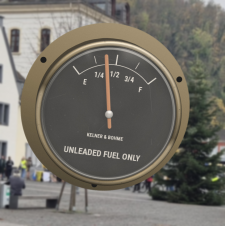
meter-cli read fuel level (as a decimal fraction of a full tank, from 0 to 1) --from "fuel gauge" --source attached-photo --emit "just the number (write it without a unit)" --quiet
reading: 0.375
